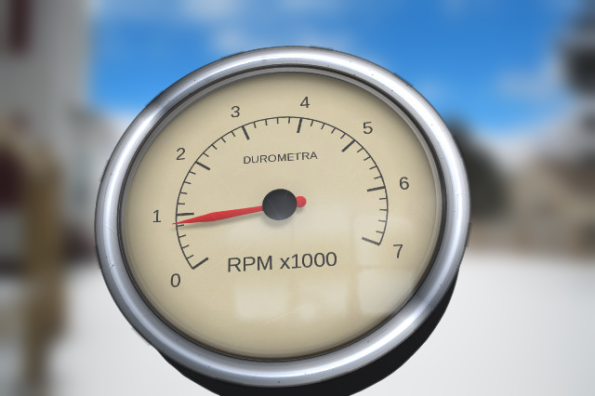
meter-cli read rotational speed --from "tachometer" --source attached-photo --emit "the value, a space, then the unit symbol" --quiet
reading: 800 rpm
